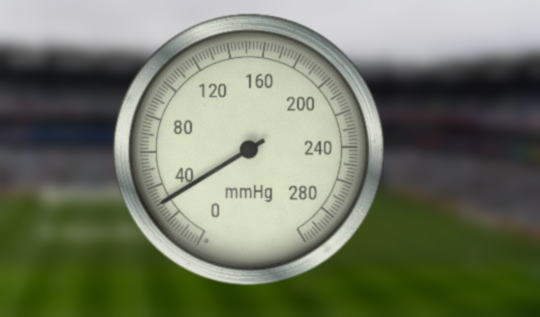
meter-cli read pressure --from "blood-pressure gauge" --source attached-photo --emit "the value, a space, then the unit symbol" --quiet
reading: 30 mmHg
